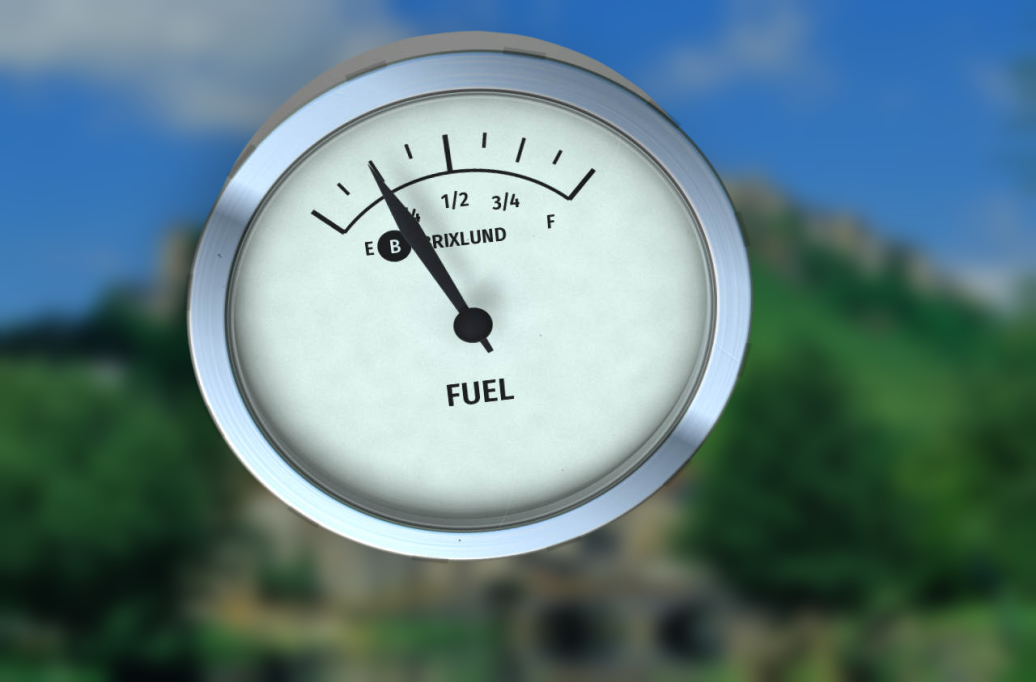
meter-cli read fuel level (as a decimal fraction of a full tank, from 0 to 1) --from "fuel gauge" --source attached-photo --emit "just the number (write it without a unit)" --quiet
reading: 0.25
